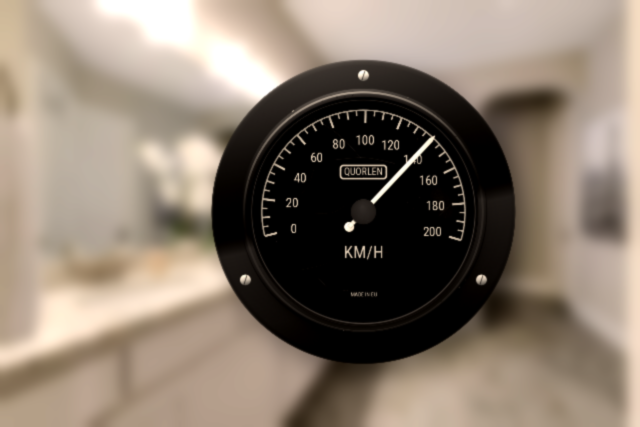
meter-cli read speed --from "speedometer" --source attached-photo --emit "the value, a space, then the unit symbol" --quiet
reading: 140 km/h
